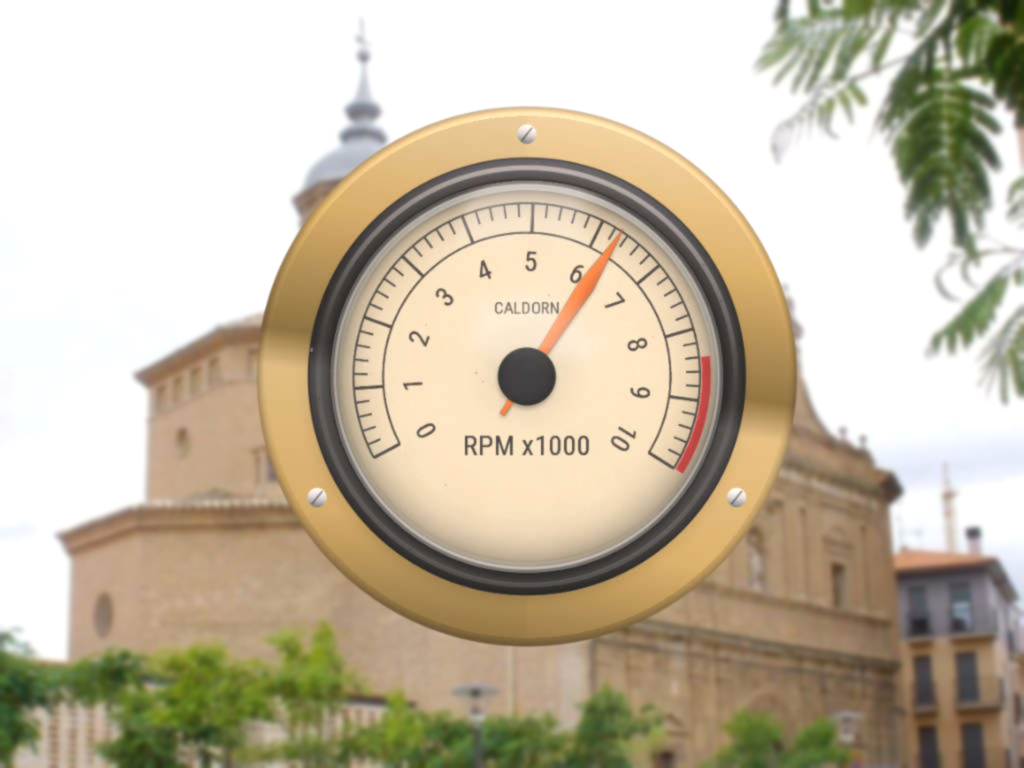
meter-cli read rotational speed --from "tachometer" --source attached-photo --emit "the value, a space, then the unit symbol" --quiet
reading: 6300 rpm
